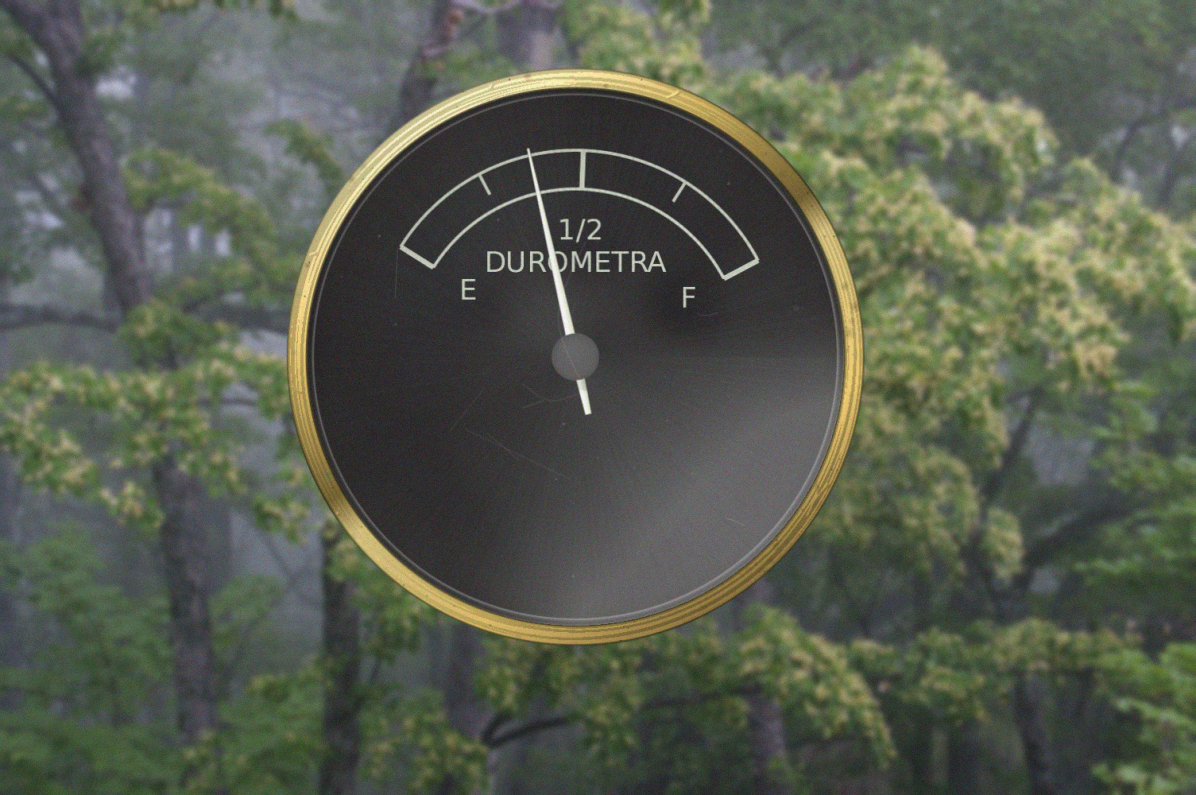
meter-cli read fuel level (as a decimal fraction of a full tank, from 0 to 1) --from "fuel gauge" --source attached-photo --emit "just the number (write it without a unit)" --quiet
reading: 0.375
